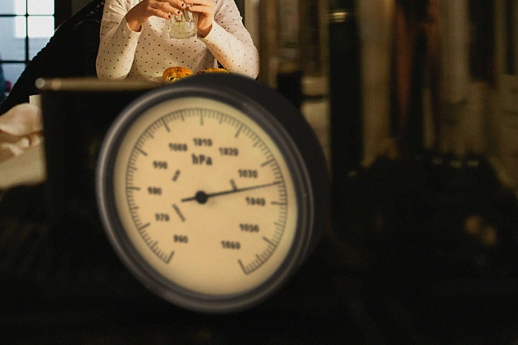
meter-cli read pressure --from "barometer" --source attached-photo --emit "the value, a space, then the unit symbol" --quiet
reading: 1035 hPa
